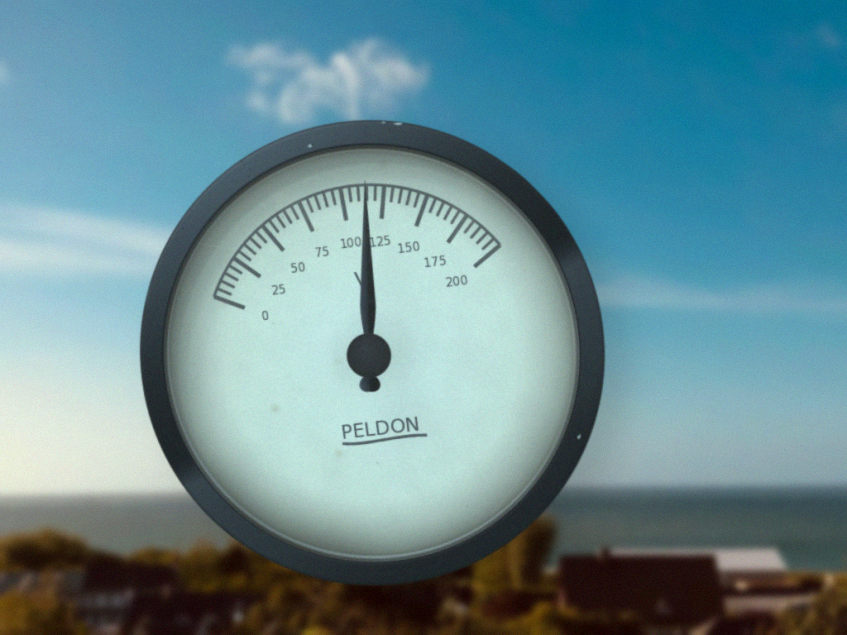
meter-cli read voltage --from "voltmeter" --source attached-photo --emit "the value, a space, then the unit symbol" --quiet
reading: 115 V
